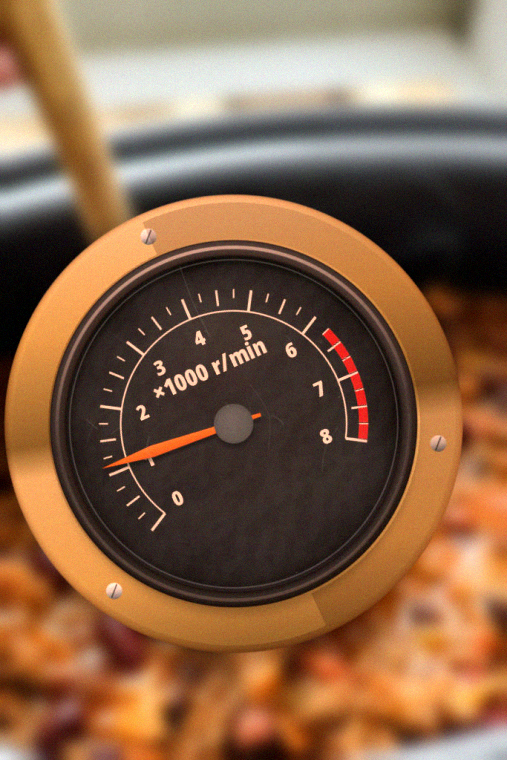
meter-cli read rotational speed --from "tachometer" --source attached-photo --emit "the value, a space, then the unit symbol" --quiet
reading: 1125 rpm
